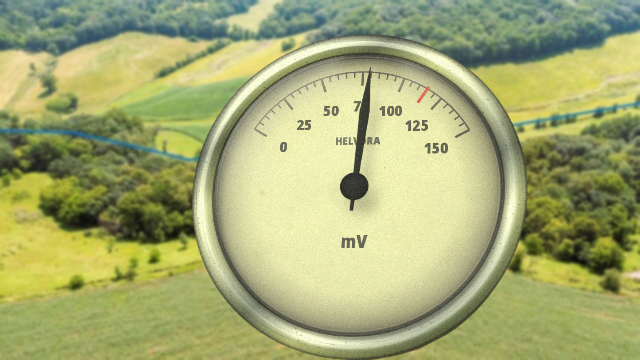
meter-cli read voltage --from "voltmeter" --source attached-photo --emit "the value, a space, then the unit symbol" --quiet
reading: 80 mV
